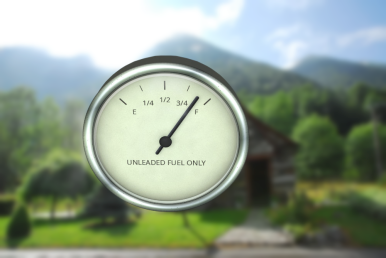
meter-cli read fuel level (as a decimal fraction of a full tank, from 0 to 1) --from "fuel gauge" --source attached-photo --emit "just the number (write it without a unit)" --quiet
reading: 0.875
